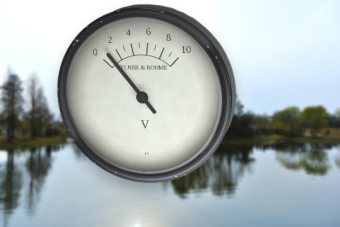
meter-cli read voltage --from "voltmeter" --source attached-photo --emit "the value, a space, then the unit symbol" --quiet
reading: 1 V
